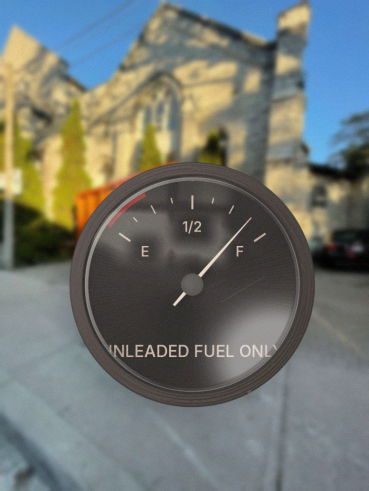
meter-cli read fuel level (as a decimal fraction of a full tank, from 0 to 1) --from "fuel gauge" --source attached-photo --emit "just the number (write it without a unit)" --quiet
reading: 0.875
